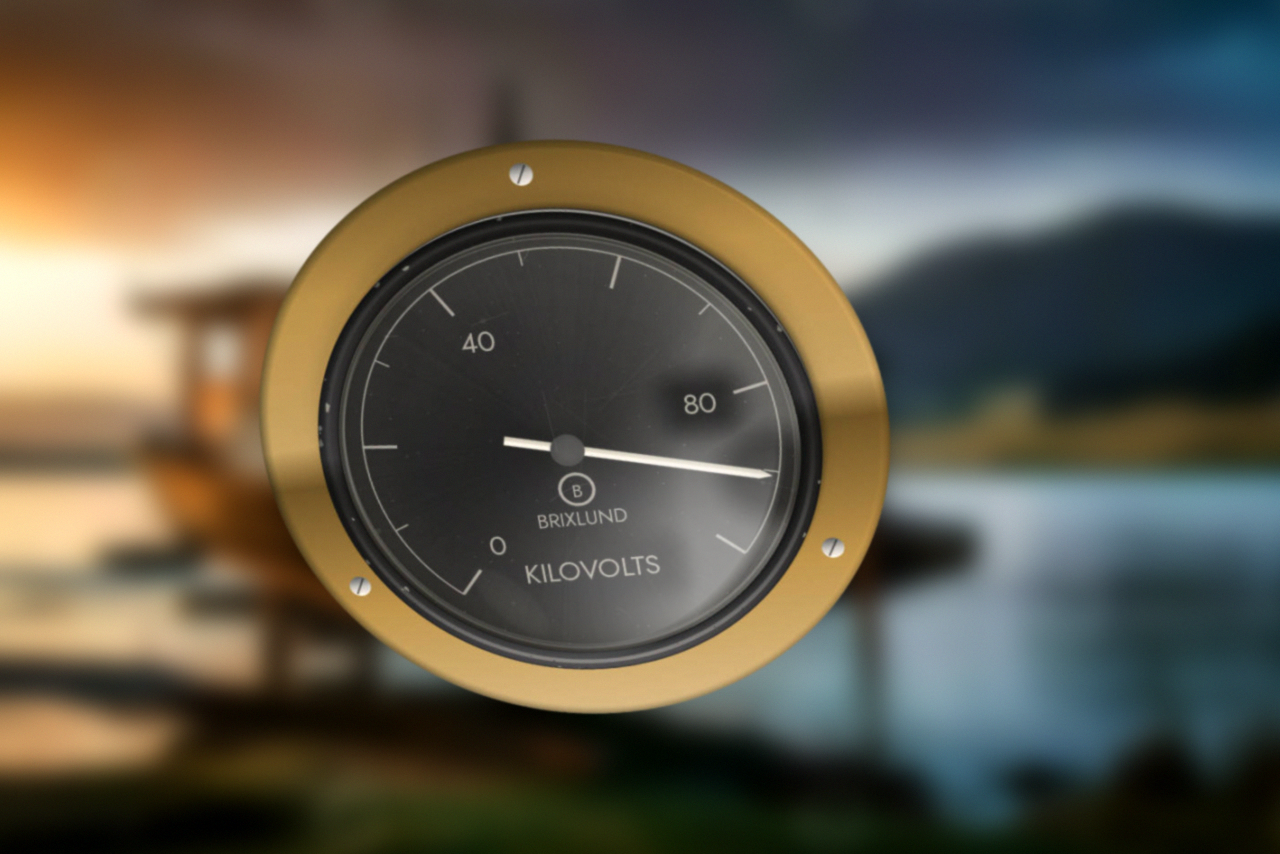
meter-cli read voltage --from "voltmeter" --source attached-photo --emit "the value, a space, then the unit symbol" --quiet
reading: 90 kV
